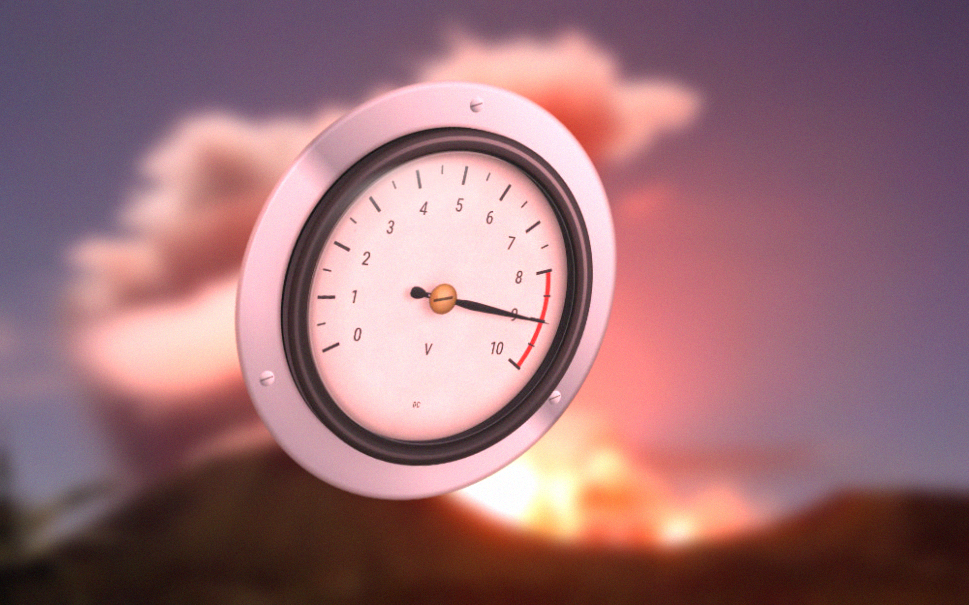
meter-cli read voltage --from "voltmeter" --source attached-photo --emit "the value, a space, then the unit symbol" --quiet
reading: 9 V
